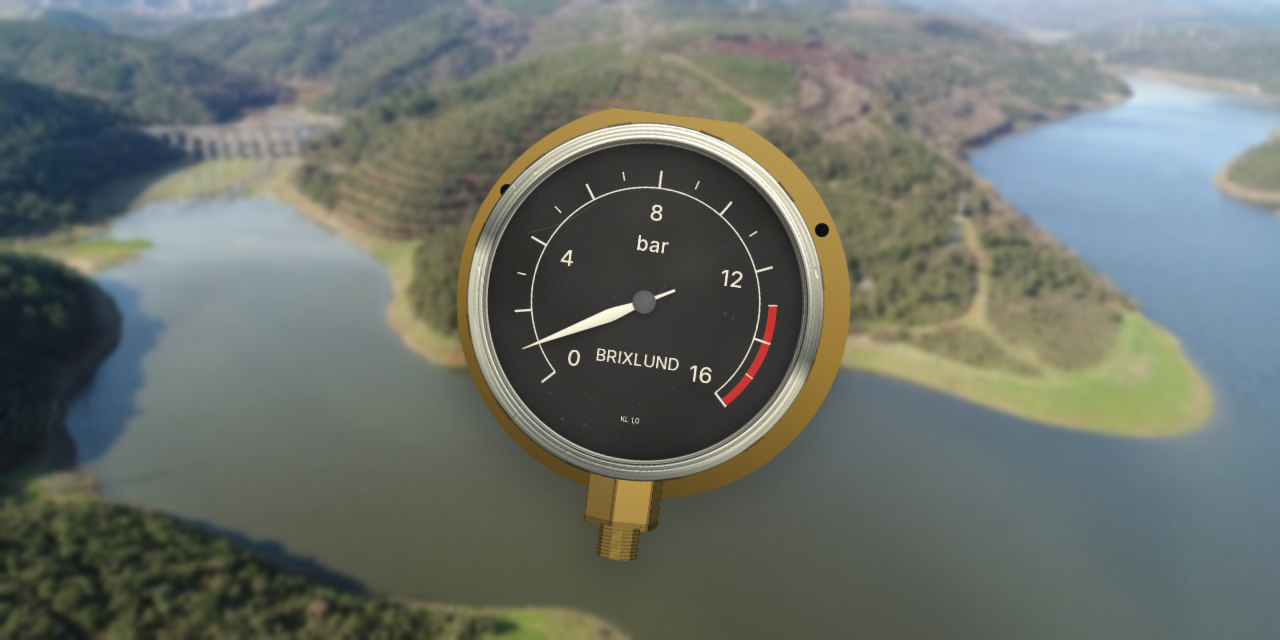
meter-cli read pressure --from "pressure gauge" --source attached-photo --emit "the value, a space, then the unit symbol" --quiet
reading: 1 bar
